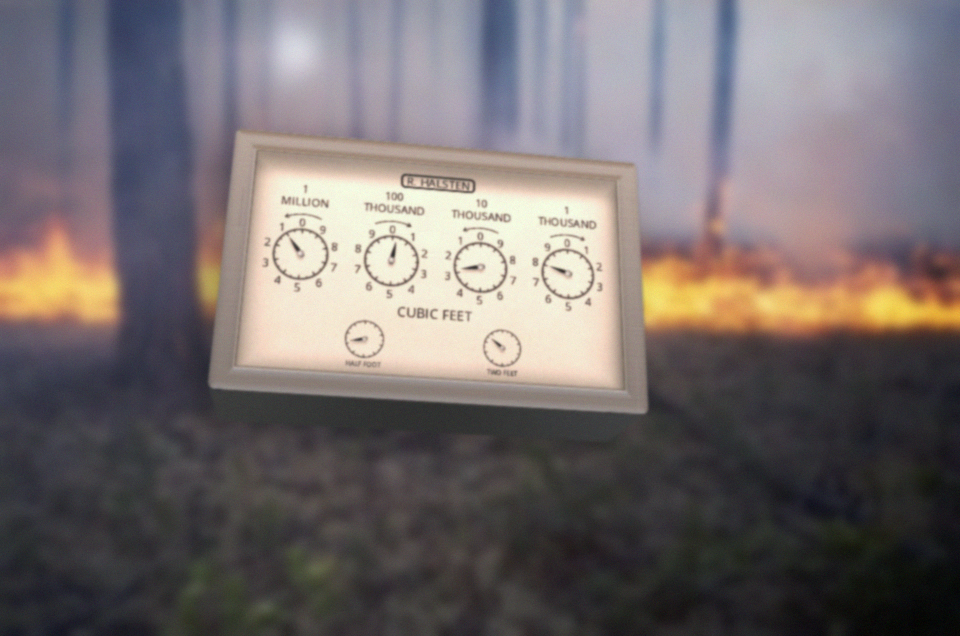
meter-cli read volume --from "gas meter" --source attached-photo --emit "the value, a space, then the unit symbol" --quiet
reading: 102800 ft³
